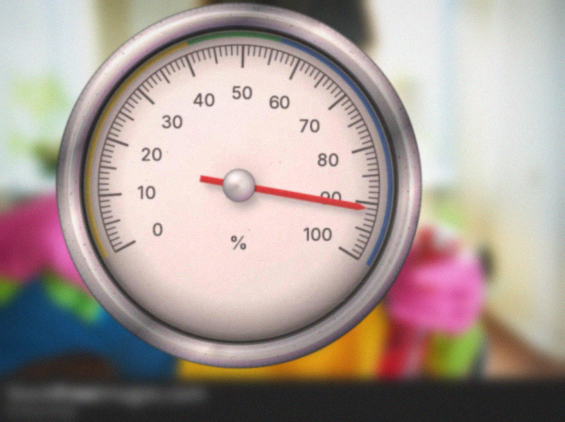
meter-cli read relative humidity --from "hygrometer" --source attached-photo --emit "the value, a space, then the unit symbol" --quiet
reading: 91 %
